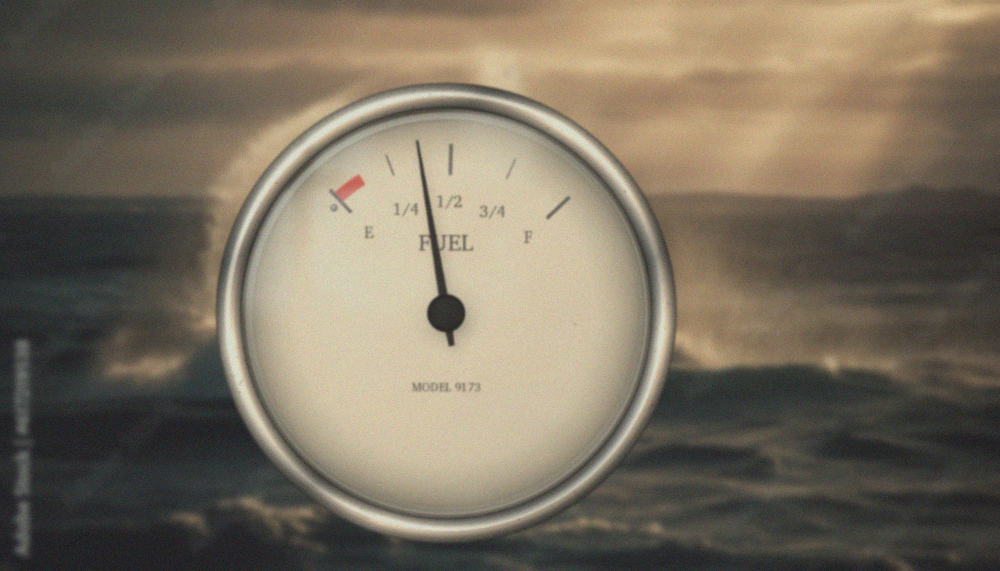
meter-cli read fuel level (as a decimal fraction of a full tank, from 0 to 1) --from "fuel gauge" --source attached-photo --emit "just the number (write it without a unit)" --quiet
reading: 0.375
